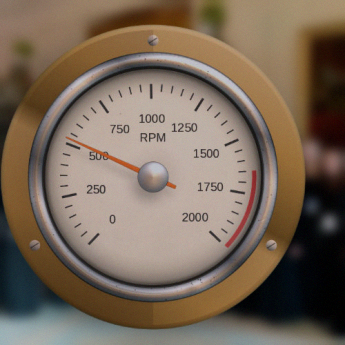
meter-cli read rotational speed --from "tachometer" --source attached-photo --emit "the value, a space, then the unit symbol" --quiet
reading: 525 rpm
